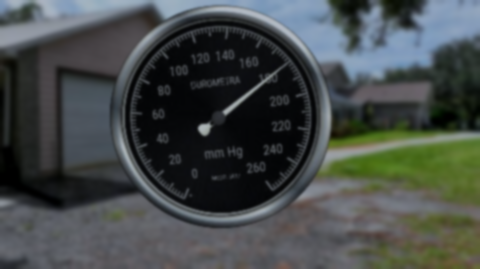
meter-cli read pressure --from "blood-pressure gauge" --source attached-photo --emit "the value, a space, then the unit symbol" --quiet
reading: 180 mmHg
